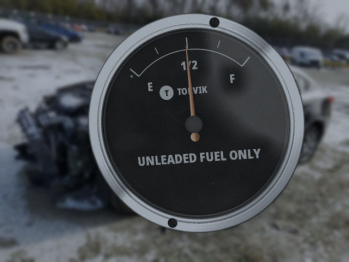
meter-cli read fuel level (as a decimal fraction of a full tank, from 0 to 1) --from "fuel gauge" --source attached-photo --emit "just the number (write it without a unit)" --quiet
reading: 0.5
